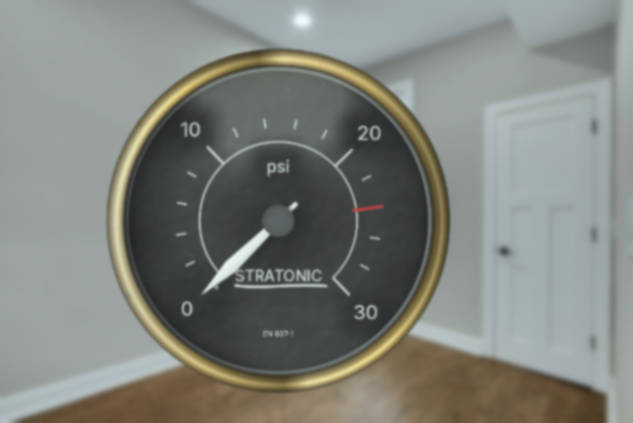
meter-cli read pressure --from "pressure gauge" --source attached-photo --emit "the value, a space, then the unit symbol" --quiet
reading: 0 psi
